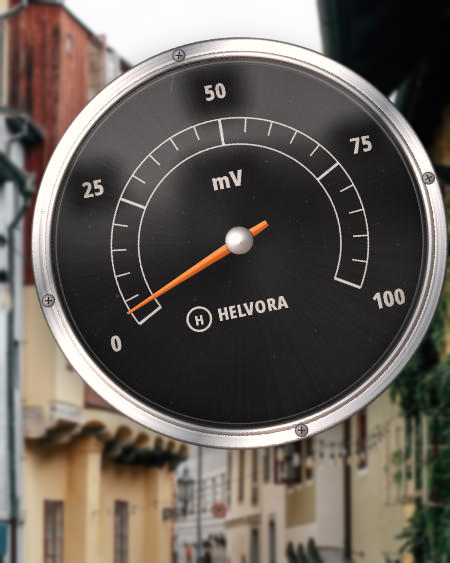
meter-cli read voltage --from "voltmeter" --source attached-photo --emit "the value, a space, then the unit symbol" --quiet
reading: 2.5 mV
